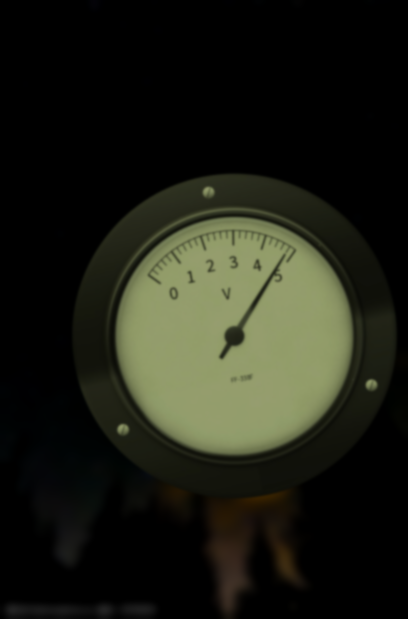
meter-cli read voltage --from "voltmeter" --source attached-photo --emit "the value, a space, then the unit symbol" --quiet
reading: 4.8 V
